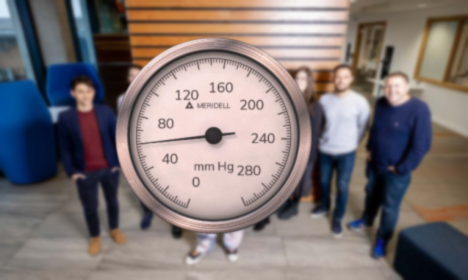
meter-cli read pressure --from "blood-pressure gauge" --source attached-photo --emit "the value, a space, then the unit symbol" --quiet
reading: 60 mmHg
